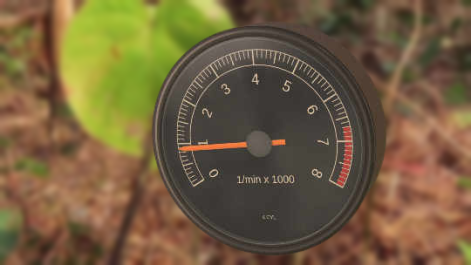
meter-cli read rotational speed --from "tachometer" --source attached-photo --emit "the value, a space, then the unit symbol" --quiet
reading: 900 rpm
